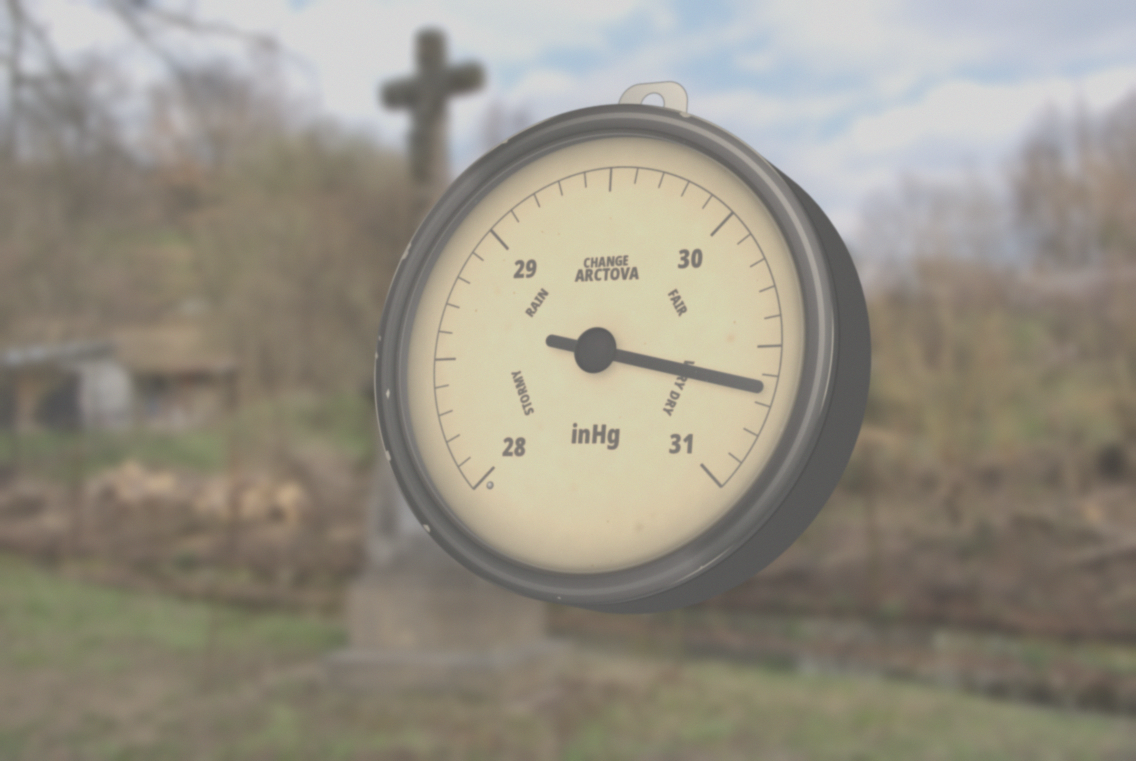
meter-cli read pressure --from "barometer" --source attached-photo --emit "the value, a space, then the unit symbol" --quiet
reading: 30.65 inHg
